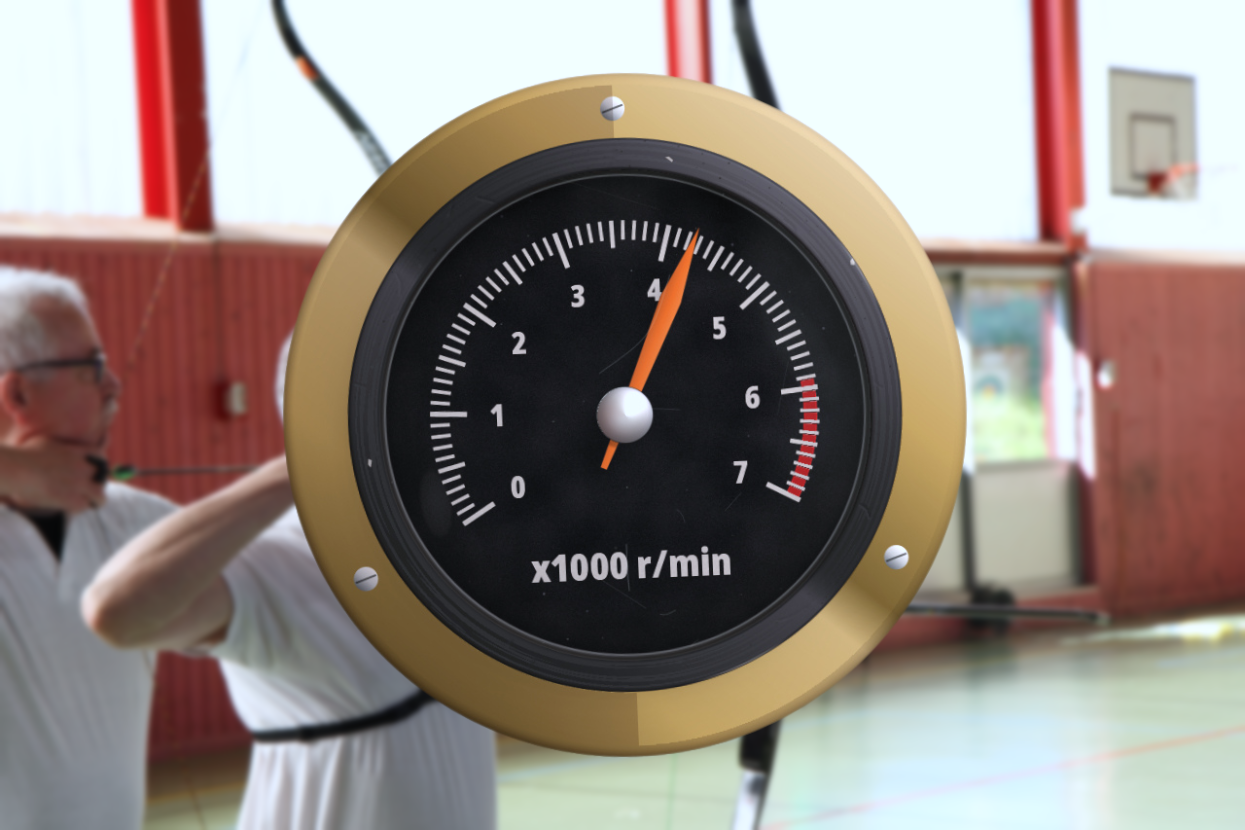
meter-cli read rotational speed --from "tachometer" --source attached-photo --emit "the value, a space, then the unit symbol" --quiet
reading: 4250 rpm
